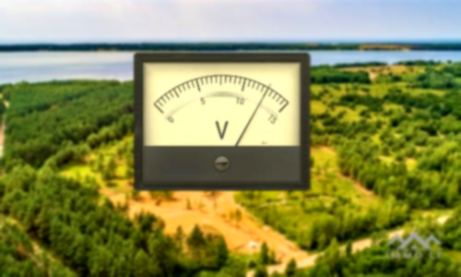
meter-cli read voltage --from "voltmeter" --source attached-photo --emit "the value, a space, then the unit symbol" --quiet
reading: 12.5 V
